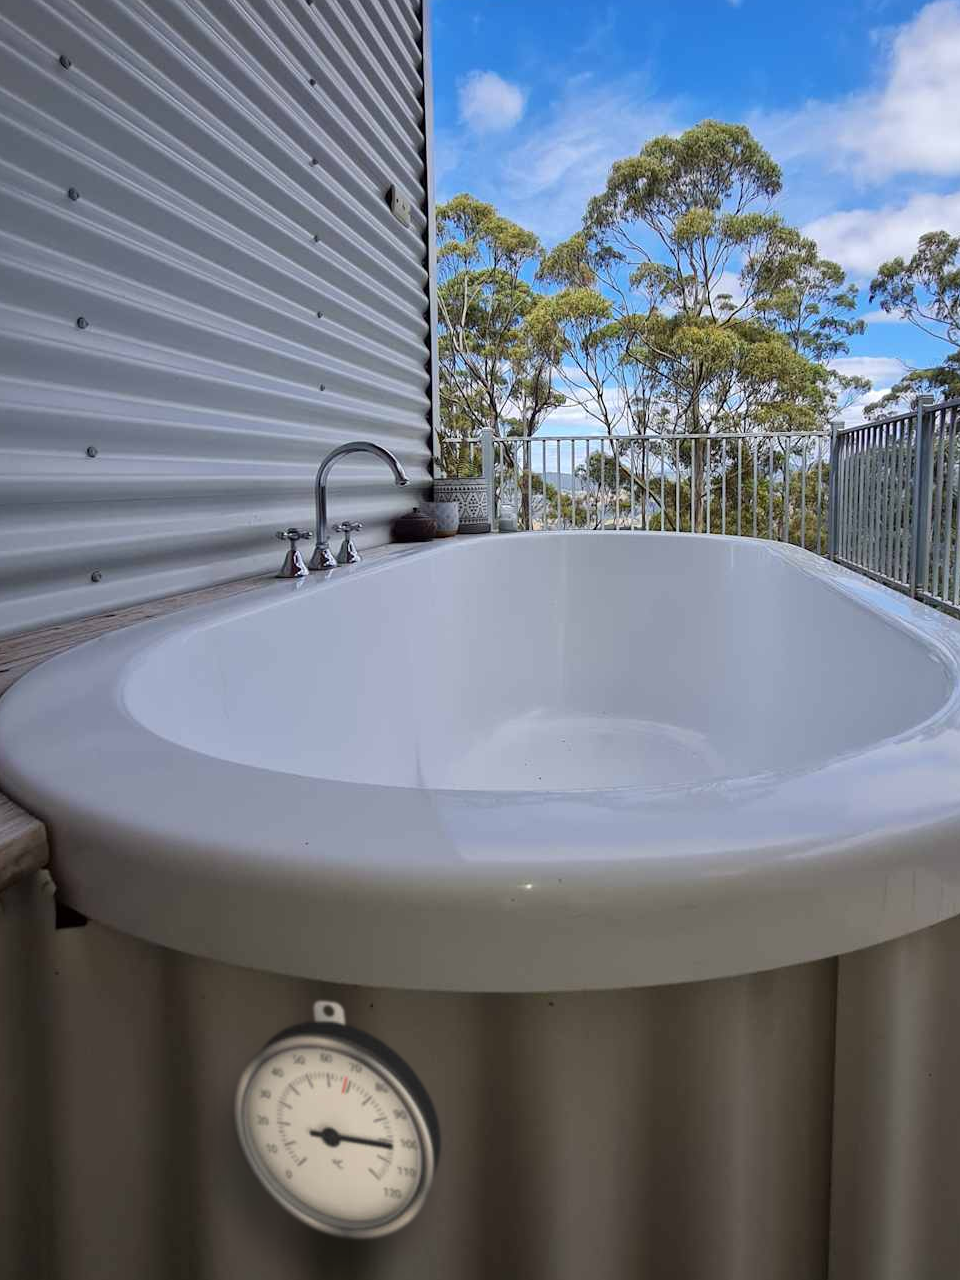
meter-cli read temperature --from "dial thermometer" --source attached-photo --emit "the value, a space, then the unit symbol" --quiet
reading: 100 °C
